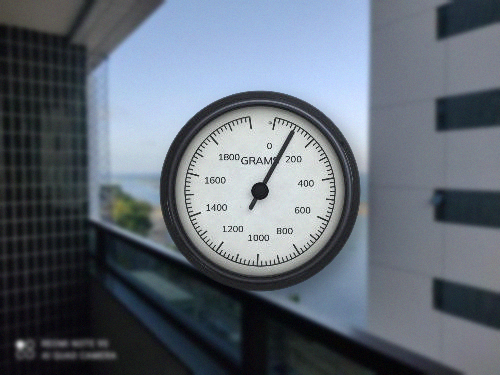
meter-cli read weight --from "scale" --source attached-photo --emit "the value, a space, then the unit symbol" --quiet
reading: 100 g
